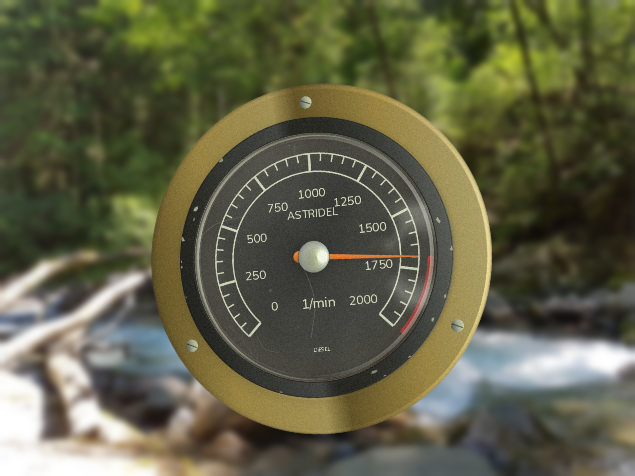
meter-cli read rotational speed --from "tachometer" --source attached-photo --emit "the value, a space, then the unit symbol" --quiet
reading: 1700 rpm
